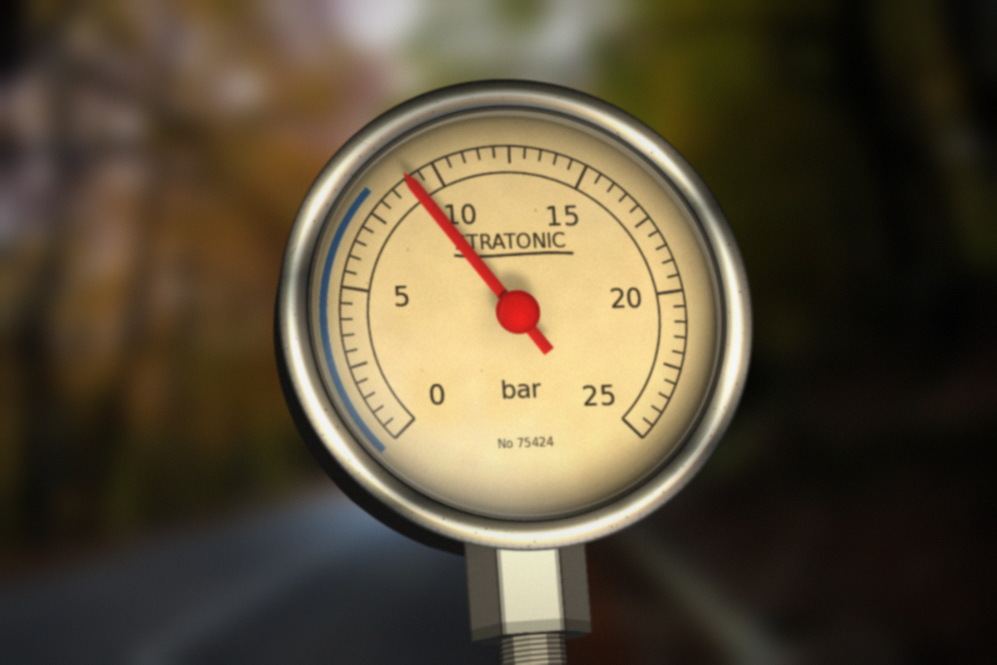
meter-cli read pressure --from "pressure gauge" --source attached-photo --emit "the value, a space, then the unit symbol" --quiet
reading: 9 bar
